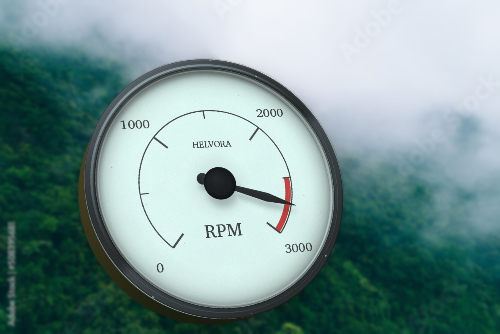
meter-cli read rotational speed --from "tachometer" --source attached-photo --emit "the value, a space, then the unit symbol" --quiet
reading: 2750 rpm
